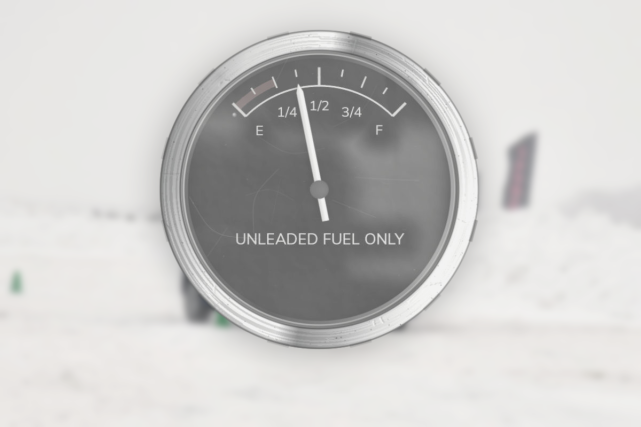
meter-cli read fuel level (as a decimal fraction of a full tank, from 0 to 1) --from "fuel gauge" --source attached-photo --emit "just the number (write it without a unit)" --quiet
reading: 0.375
